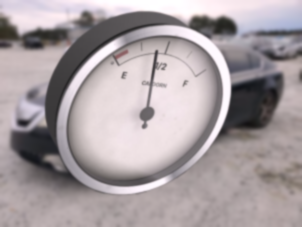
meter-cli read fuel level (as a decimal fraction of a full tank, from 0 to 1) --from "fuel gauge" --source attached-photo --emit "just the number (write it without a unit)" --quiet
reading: 0.375
